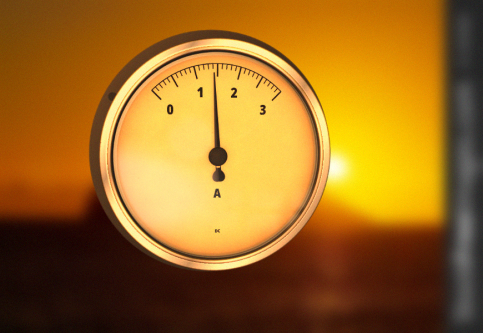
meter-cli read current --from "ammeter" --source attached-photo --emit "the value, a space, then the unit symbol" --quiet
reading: 1.4 A
